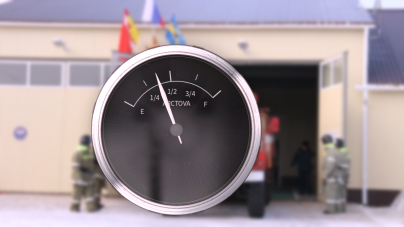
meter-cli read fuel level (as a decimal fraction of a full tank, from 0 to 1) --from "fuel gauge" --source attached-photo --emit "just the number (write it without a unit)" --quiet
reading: 0.375
